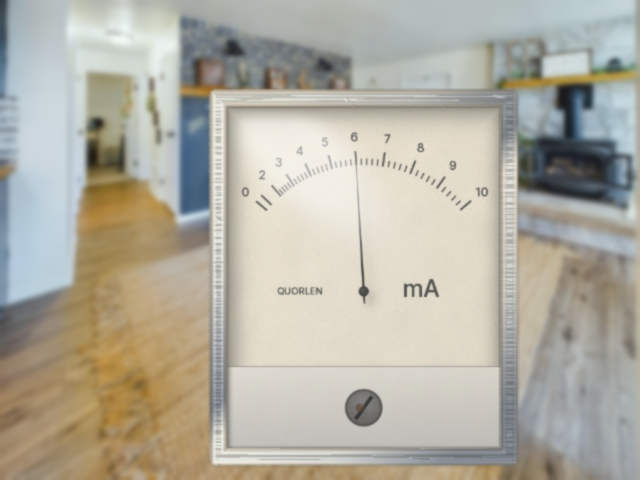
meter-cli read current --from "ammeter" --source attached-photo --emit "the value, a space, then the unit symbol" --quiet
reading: 6 mA
